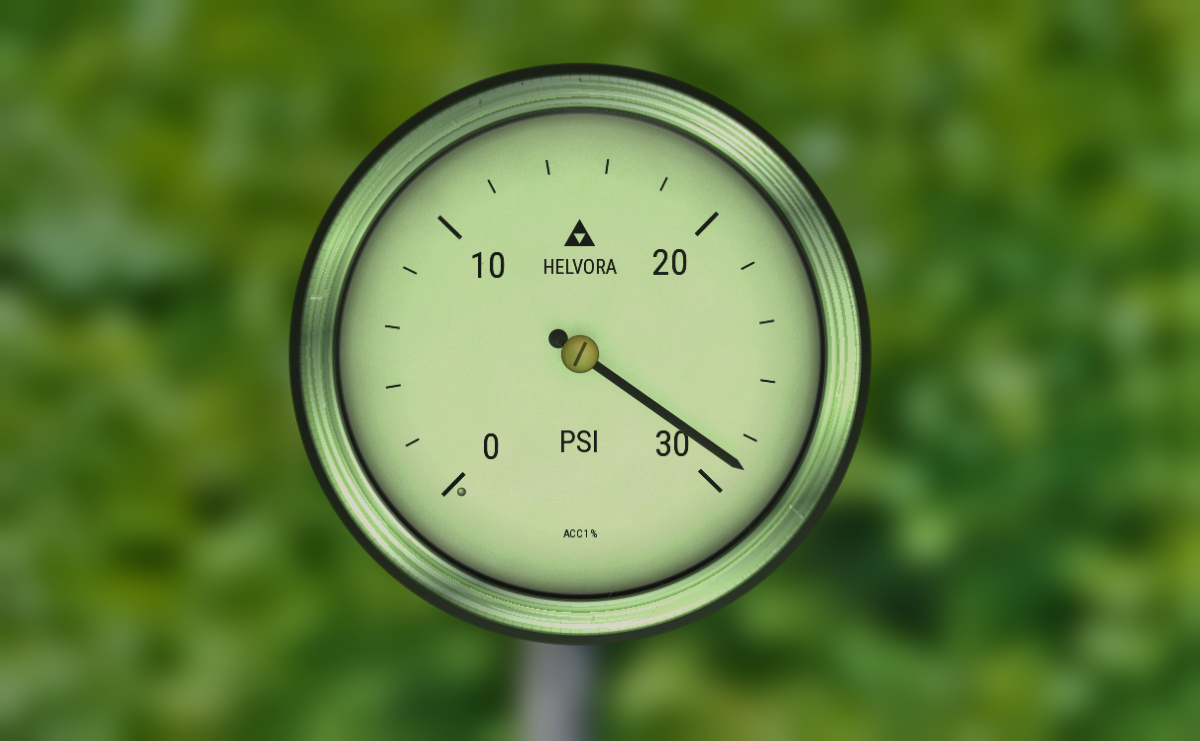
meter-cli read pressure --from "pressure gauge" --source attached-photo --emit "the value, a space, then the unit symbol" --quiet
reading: 29 psi
